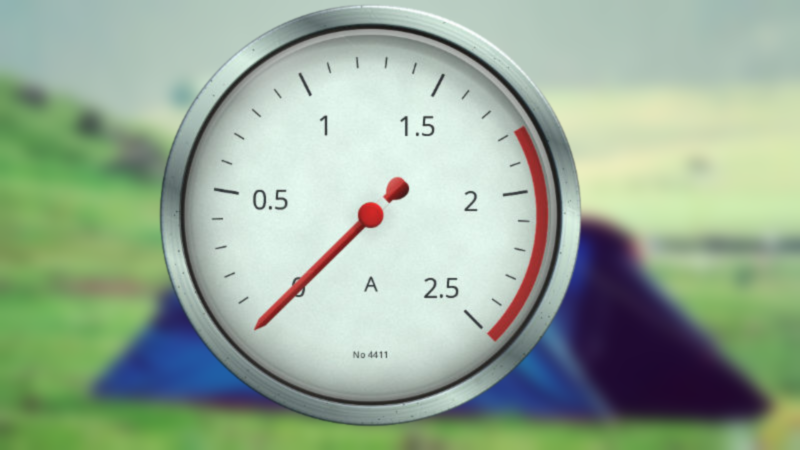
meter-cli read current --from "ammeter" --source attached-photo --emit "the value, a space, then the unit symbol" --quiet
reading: 0 A
